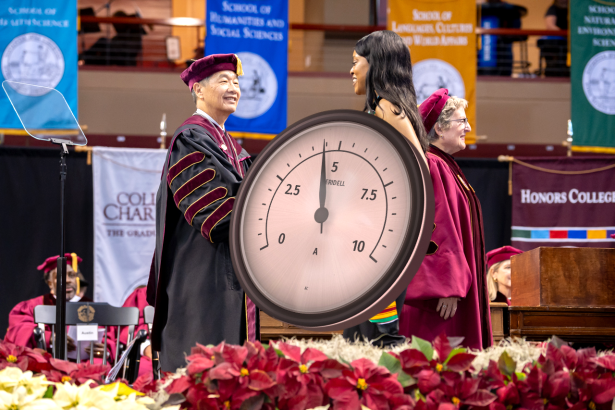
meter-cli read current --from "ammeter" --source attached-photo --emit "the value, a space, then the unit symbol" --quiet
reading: 4.5 A
